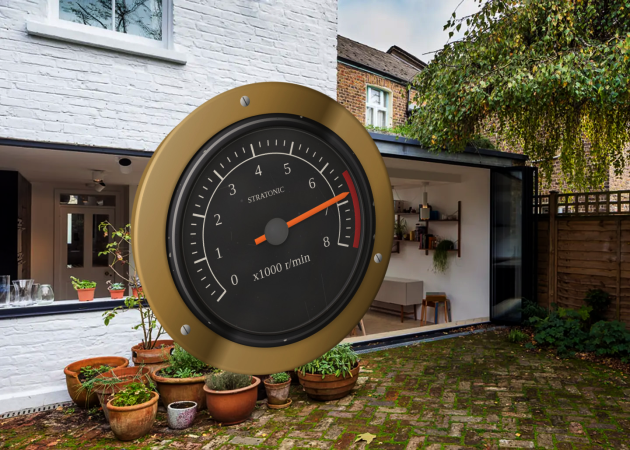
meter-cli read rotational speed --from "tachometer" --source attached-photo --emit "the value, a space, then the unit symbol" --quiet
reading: 6800 rpm
